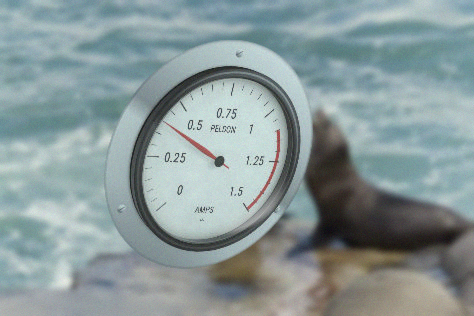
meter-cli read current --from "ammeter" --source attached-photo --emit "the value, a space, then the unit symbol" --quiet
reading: 0.4 A
